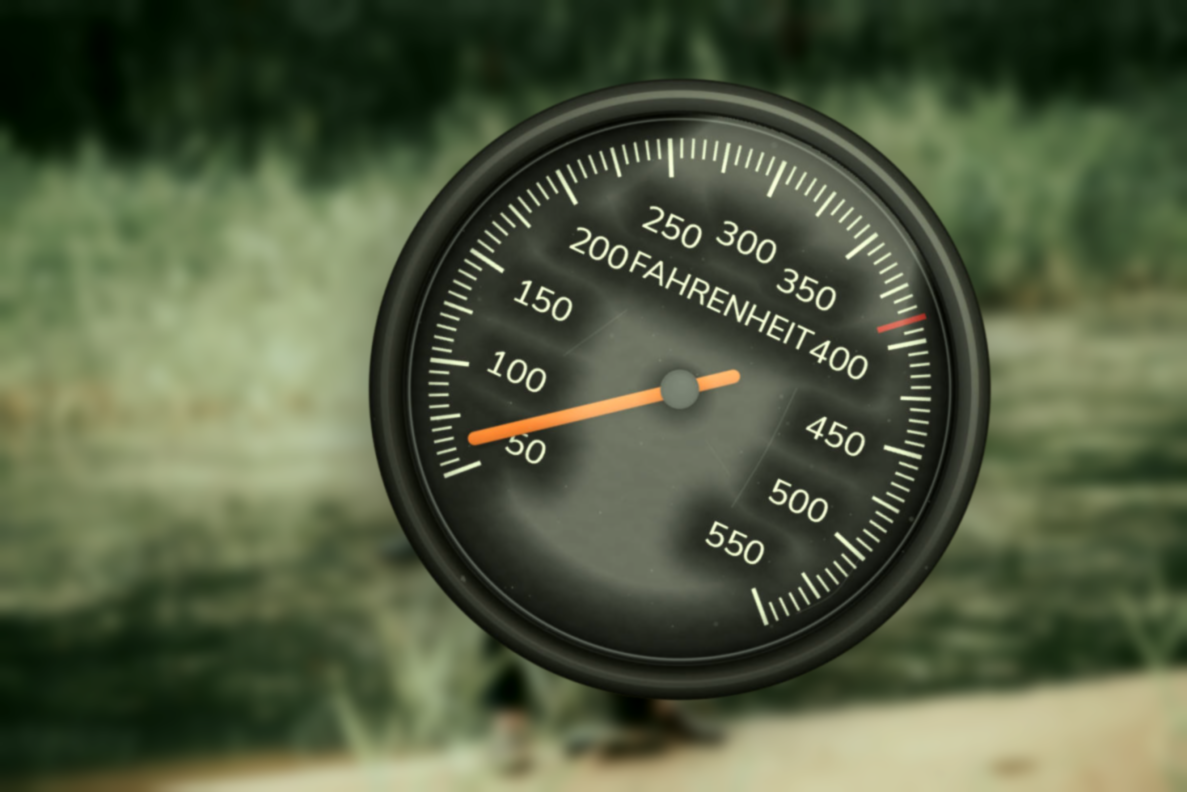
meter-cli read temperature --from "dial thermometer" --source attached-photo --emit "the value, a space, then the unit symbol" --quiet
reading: 62.5 °F
